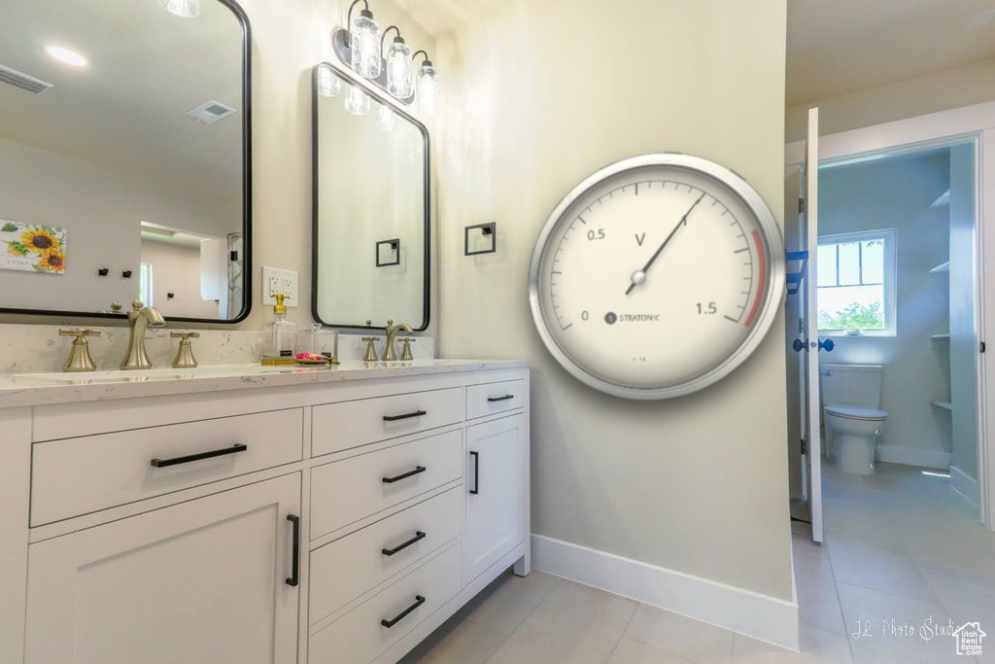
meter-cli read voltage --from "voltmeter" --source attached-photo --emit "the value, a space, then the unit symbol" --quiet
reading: 1 V
